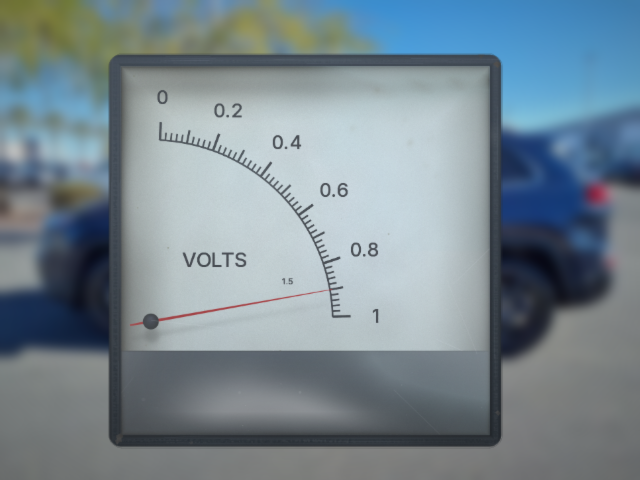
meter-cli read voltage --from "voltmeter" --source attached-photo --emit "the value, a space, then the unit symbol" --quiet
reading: 0.9 V
